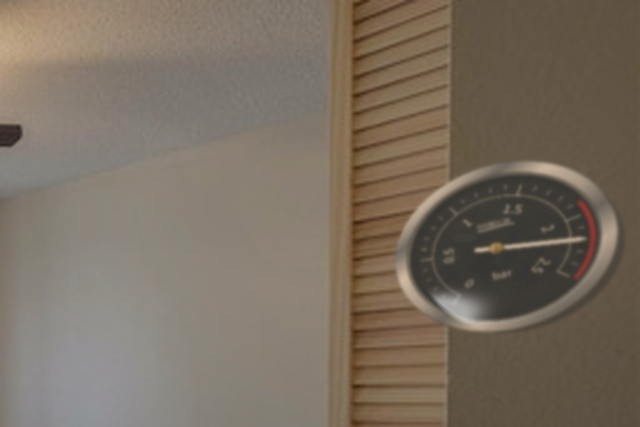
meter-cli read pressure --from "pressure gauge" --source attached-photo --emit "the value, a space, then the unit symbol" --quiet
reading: 2.2 bar
